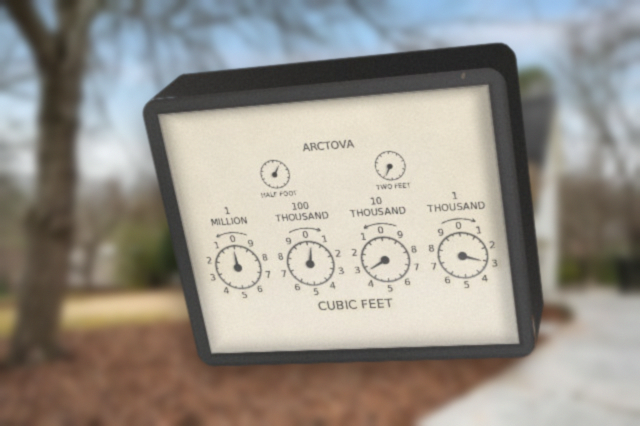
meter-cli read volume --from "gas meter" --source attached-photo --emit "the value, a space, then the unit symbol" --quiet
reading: 3300 ft³
